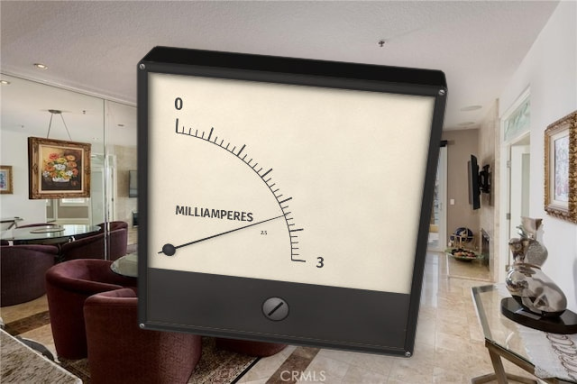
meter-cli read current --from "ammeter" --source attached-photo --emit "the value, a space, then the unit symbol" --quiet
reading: 2.2 mA
